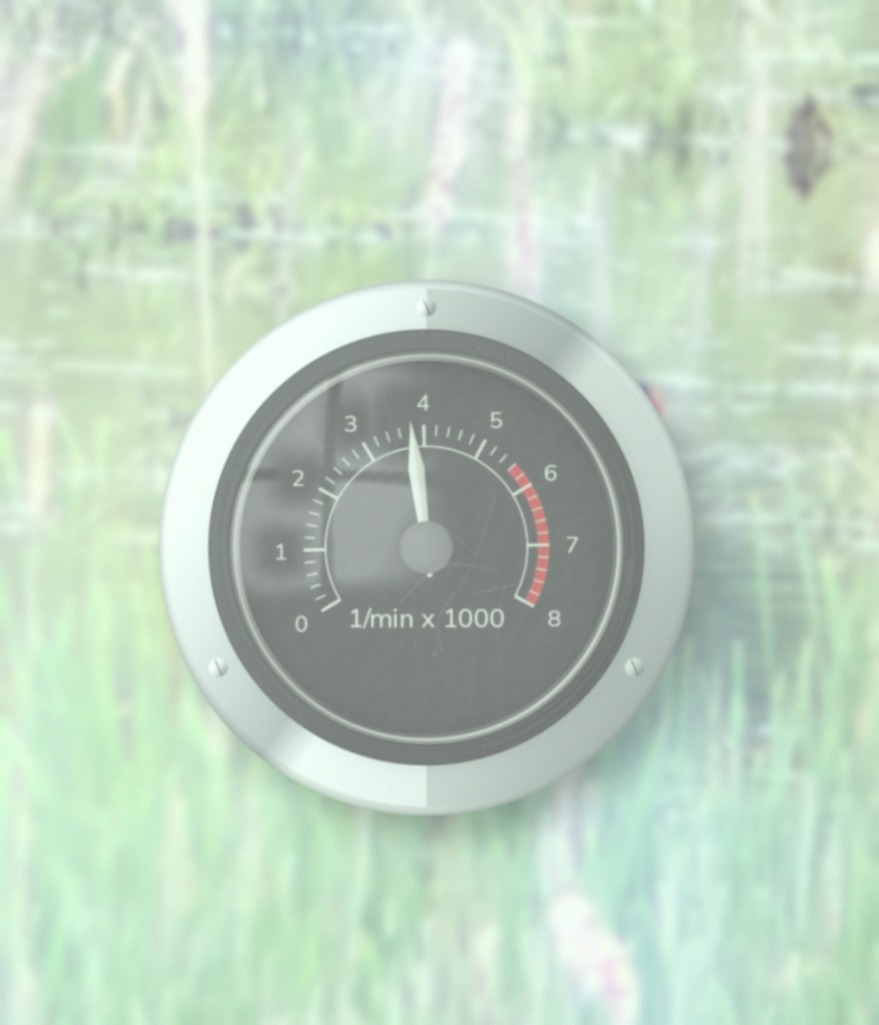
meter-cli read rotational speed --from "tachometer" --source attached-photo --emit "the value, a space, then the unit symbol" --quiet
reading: 3800 rpm
